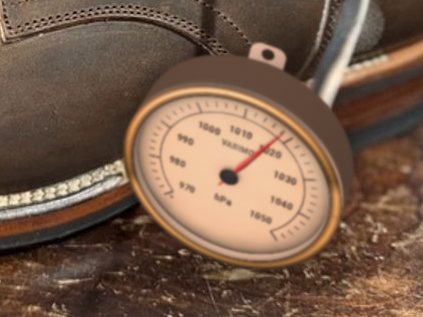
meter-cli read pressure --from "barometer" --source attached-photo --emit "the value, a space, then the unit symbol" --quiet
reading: 1018 hPa
